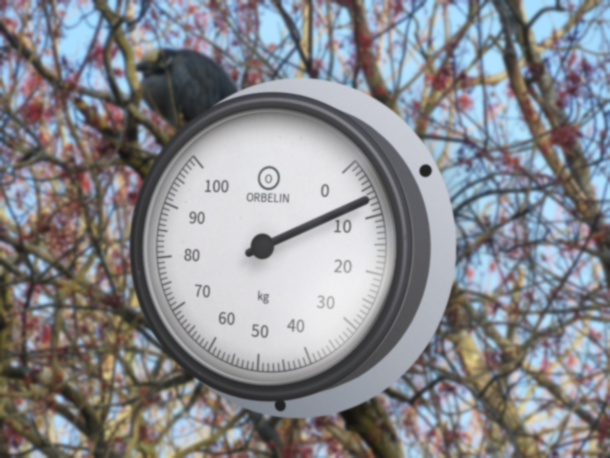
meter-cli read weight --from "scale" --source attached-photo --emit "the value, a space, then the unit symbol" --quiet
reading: 7 kg
